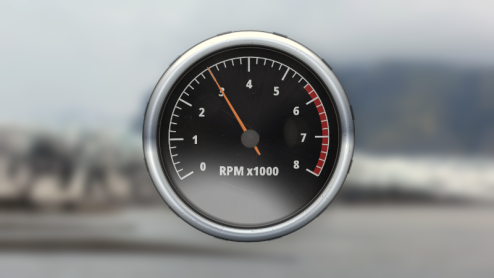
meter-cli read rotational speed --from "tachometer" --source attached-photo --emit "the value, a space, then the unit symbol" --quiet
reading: 3000 rpm
